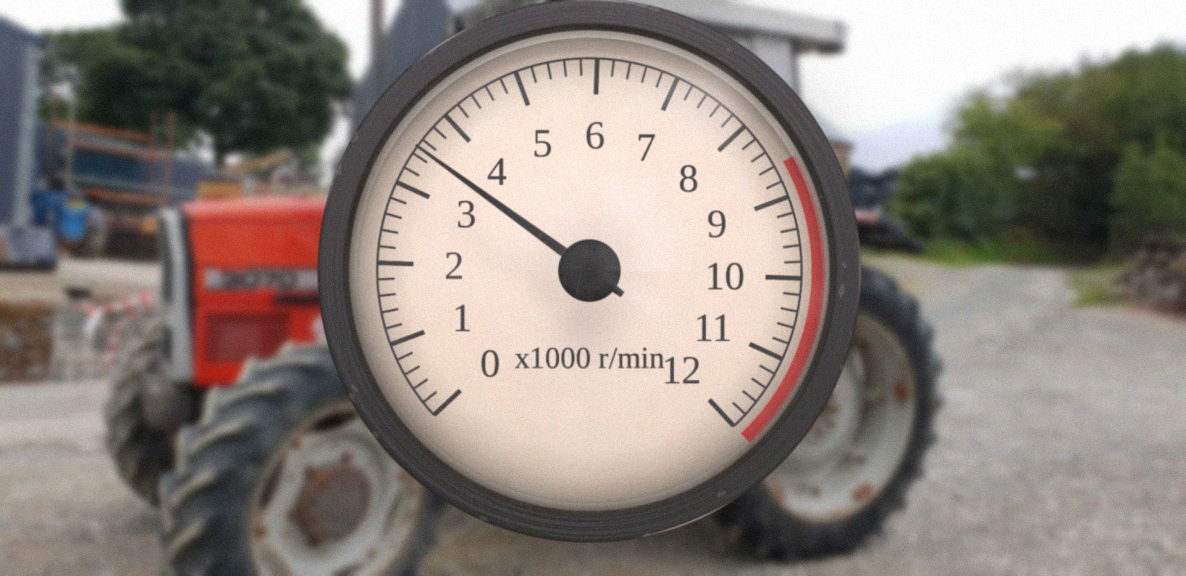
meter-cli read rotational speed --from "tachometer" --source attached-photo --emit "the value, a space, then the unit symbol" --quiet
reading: 3500 rpm
